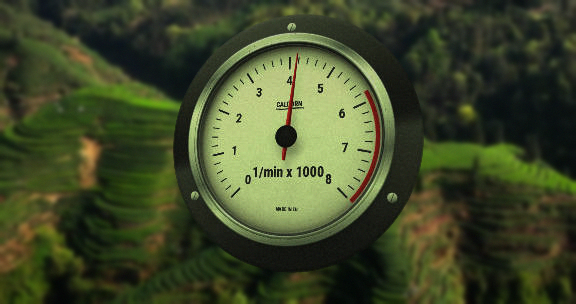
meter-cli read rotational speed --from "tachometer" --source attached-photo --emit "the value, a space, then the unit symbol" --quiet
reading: 4200 rpm
